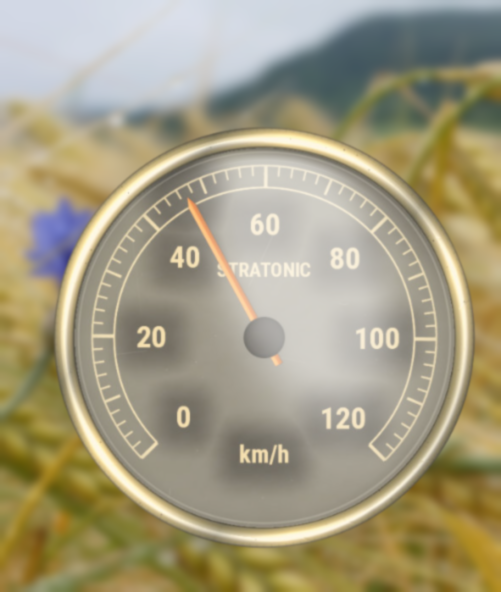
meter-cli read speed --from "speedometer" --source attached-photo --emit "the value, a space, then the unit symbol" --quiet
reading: 47 km/h
